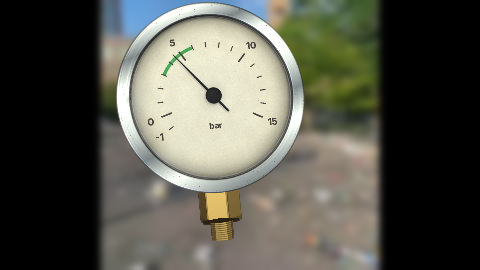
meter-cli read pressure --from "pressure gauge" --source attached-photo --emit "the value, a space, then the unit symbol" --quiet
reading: 4.5 bar
